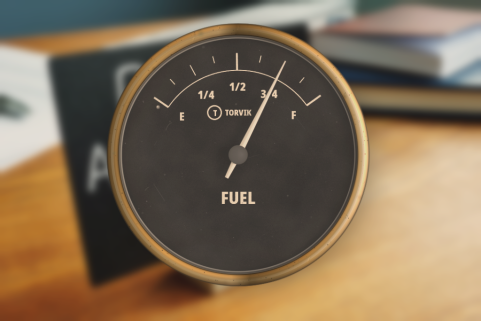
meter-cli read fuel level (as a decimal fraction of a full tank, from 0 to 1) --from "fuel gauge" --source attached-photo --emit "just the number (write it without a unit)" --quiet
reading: 0.75
